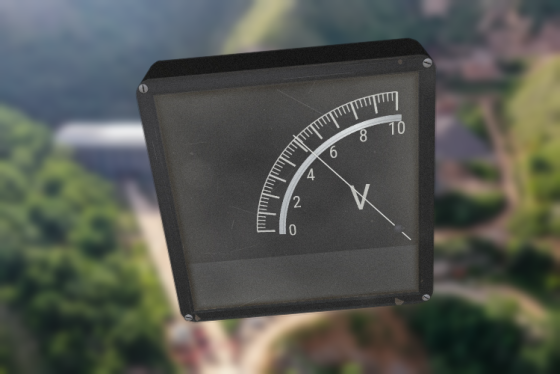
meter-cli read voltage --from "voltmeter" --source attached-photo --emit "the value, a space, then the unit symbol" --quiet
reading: 5.2 V
